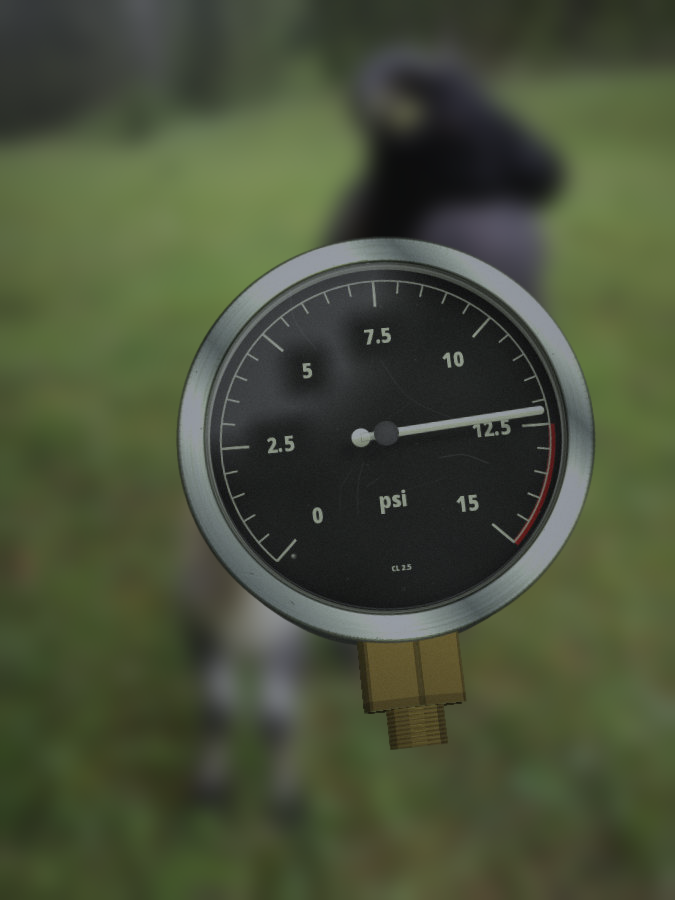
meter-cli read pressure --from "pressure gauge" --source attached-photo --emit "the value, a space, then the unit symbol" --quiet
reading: 12.25 psi
